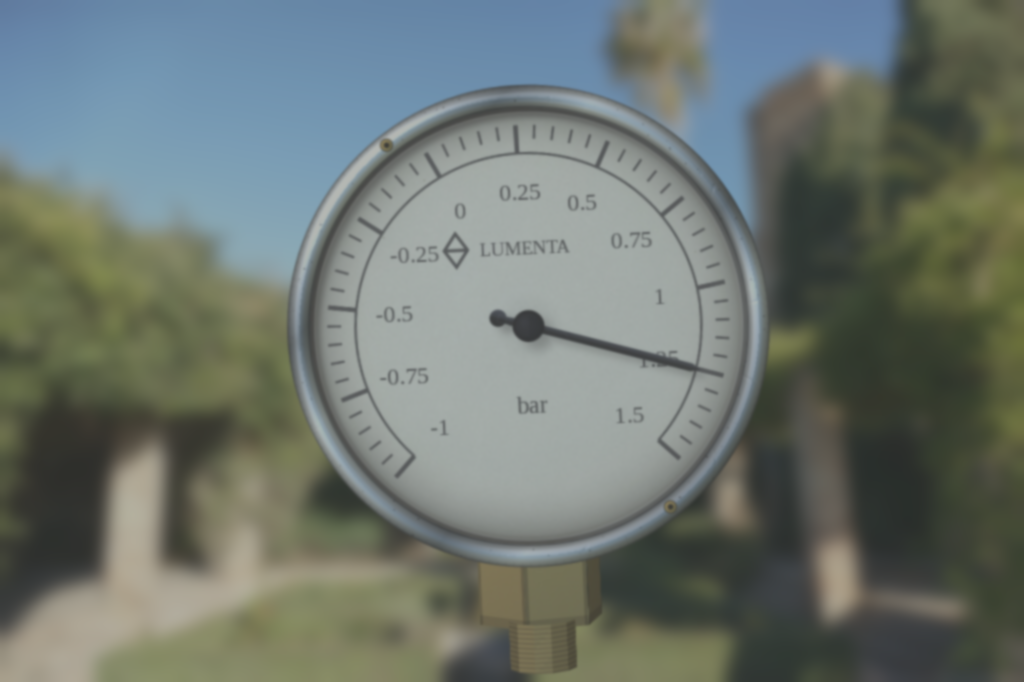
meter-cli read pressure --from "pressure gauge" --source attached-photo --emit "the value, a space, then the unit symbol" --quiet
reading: 1.25 bar
